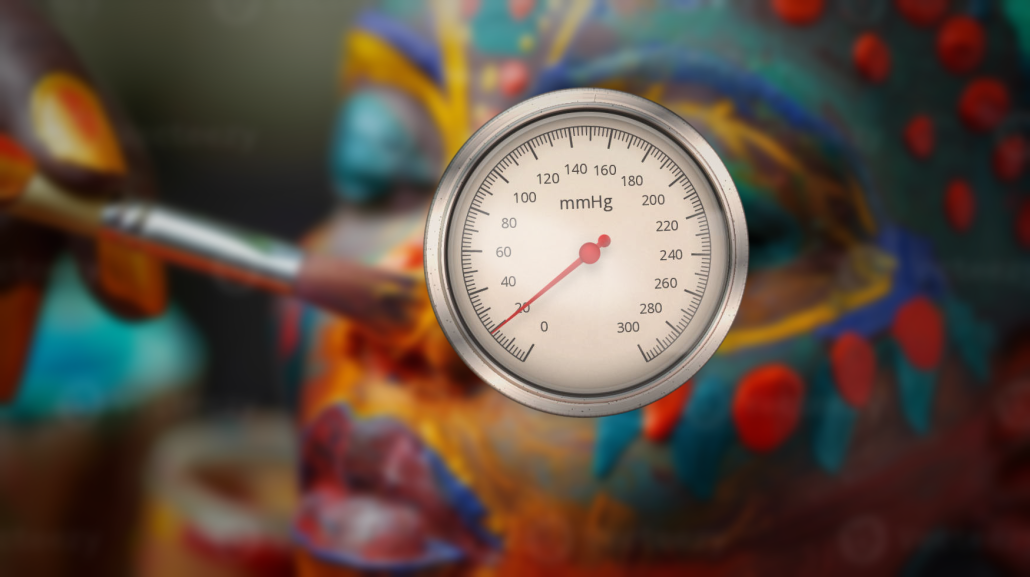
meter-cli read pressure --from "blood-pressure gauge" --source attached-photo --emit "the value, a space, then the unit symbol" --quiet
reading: 20 mmHg
